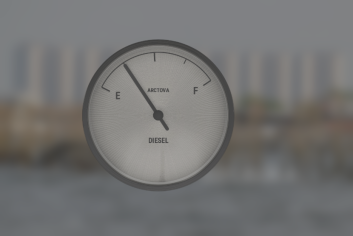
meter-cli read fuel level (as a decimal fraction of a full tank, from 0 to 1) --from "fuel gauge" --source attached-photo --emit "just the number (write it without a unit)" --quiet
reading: 0.25
